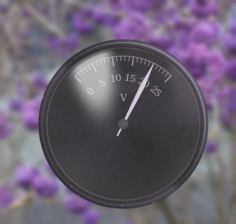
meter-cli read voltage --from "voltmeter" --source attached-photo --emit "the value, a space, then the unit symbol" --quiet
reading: 20 V
